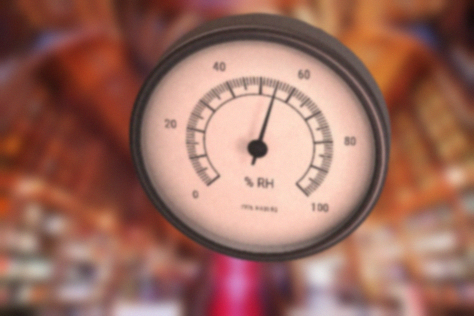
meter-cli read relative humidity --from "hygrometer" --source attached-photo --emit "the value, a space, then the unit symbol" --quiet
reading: 55 %
